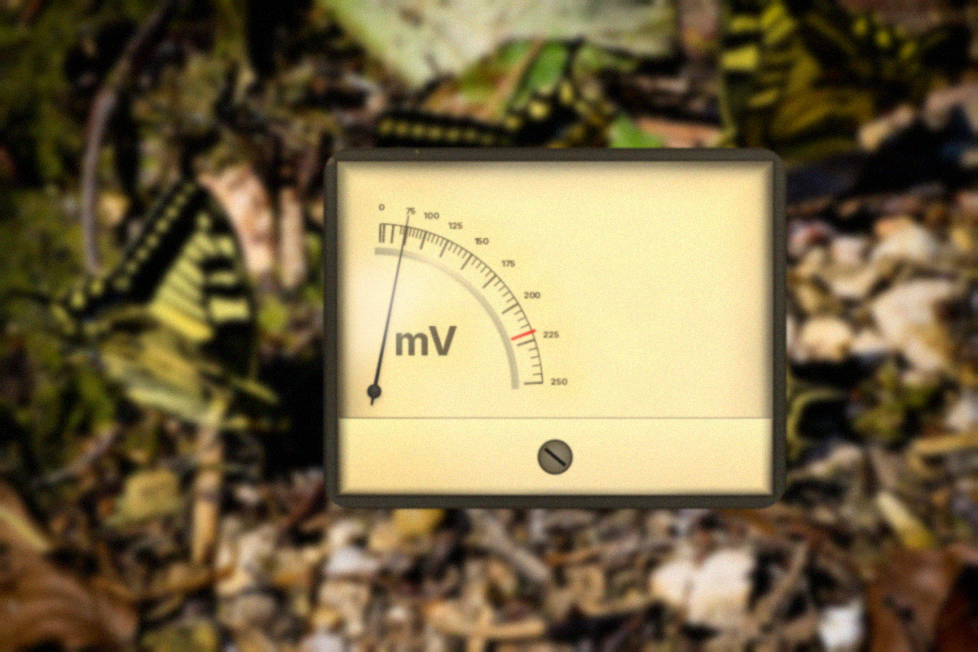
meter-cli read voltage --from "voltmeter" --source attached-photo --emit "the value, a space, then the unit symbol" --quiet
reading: 75 mV
